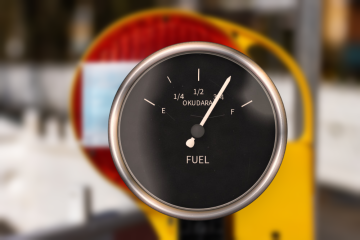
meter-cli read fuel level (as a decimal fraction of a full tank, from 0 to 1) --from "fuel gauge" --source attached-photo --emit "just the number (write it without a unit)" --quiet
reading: 0.75
